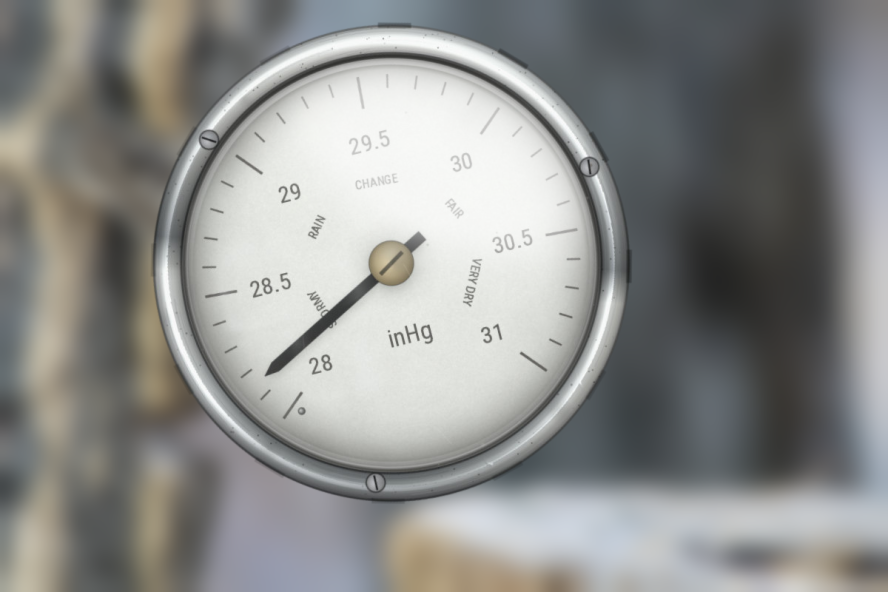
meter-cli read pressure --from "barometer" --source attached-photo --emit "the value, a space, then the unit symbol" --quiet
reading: 28.15 inHg
